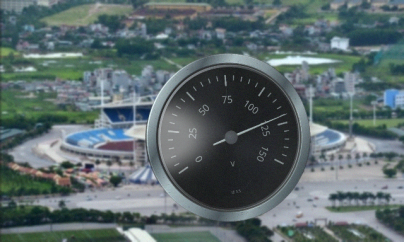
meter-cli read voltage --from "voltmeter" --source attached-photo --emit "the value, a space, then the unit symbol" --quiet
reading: 120 V
